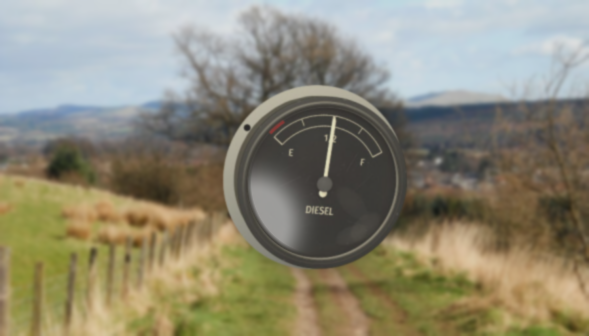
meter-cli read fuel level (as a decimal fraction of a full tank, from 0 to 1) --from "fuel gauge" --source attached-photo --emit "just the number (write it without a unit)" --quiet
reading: 0.5
